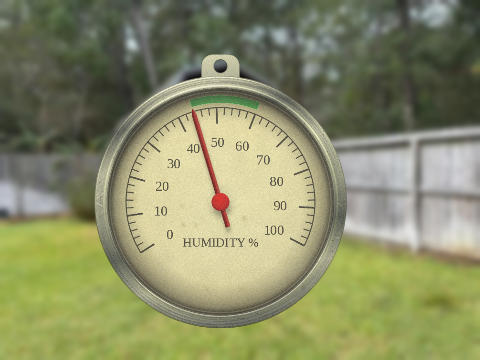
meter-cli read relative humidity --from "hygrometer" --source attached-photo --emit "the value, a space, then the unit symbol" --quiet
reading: 44 %
